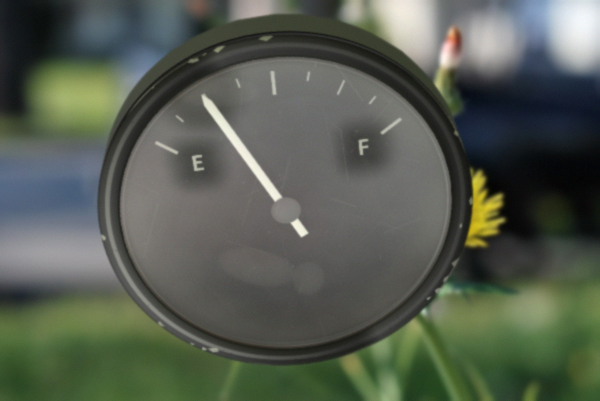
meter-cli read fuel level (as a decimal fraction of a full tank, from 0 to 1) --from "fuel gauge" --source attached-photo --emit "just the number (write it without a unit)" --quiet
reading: 0.25
